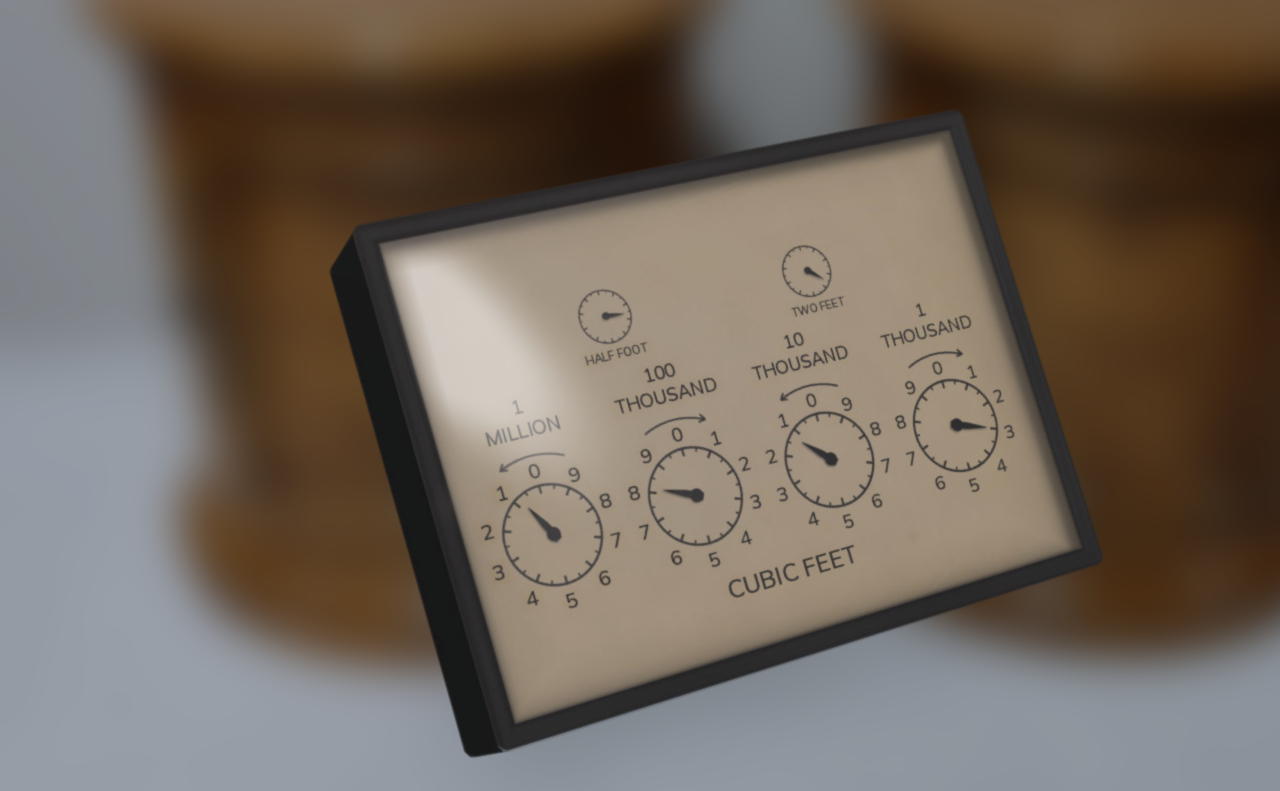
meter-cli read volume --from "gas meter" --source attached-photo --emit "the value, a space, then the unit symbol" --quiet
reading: 81300 ft³
